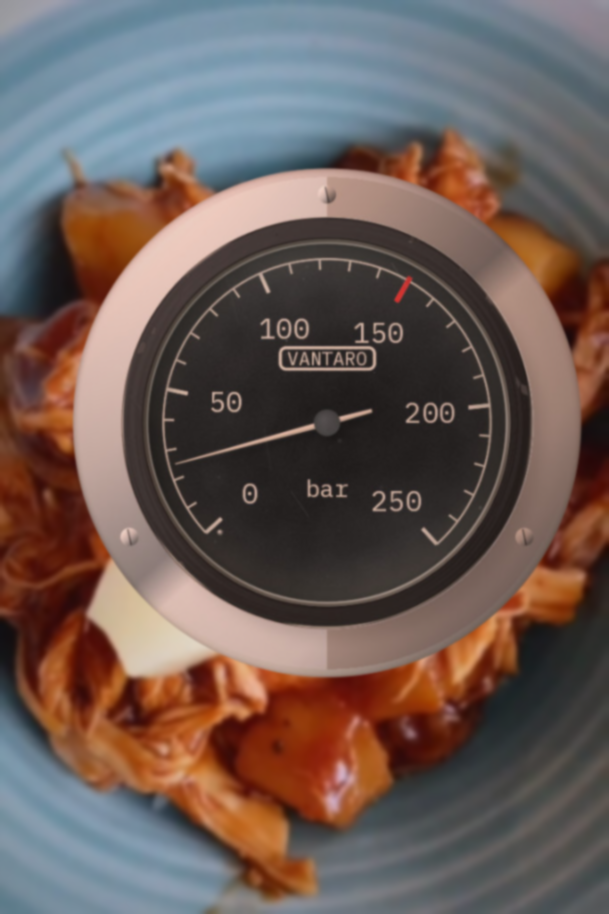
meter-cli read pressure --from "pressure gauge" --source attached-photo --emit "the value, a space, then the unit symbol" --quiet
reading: 25 bar
